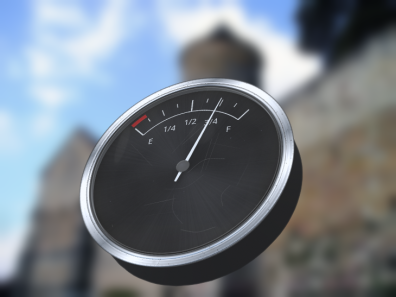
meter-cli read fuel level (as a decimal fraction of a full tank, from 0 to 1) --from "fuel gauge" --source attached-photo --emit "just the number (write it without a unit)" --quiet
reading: 0.75
